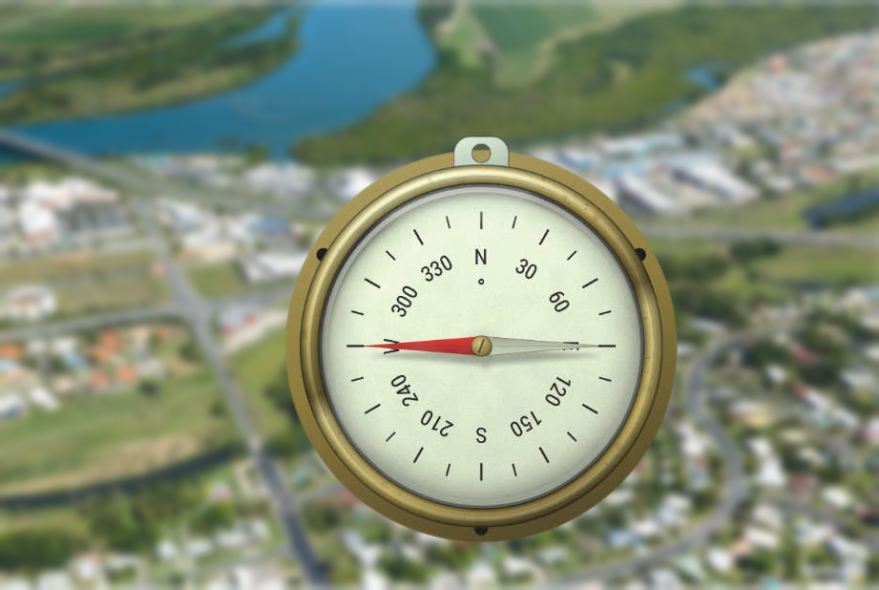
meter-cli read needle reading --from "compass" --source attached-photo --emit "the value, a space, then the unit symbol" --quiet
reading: 270 °
